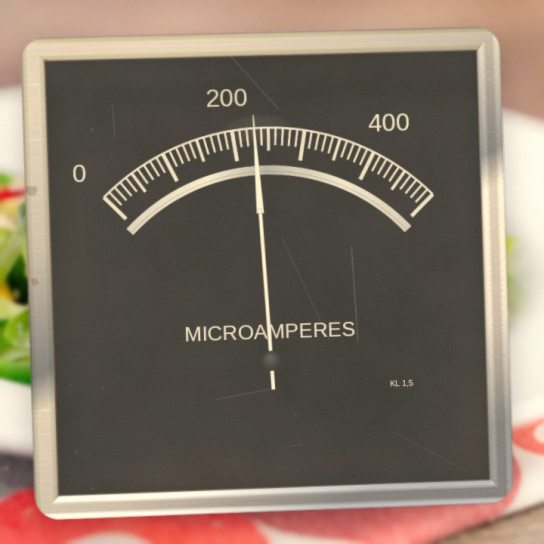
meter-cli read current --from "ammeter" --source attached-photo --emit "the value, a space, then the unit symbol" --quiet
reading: 230 µA
